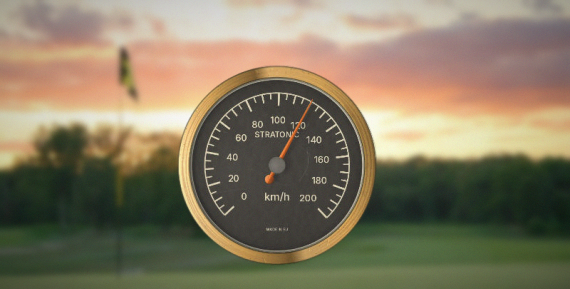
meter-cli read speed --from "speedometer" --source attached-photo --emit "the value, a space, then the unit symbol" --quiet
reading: 120 km/h
